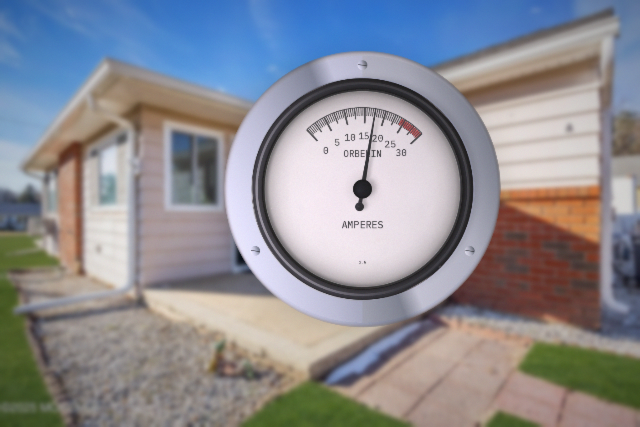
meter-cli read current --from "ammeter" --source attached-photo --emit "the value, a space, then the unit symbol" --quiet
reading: 17.5 A
